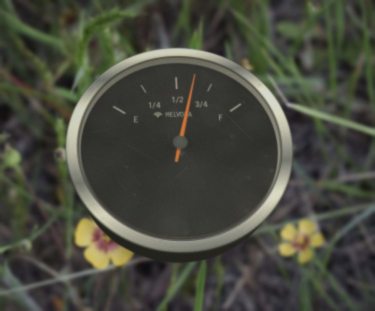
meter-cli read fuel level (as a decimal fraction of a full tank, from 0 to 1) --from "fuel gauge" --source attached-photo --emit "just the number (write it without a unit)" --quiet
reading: 0.625
